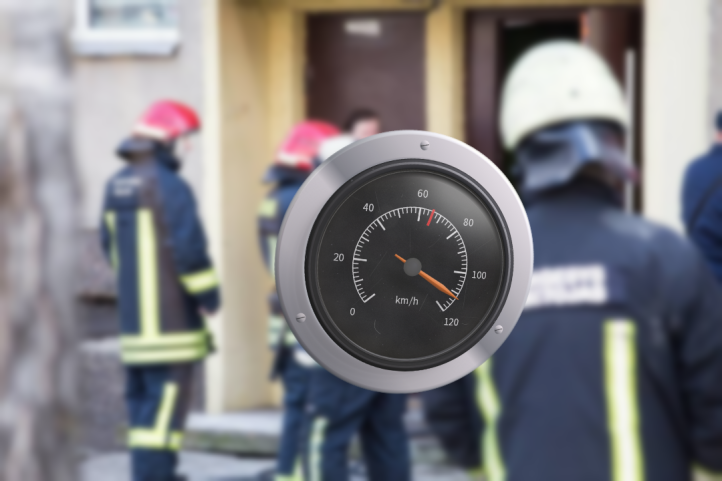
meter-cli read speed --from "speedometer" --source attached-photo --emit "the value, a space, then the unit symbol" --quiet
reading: 112 km/h
